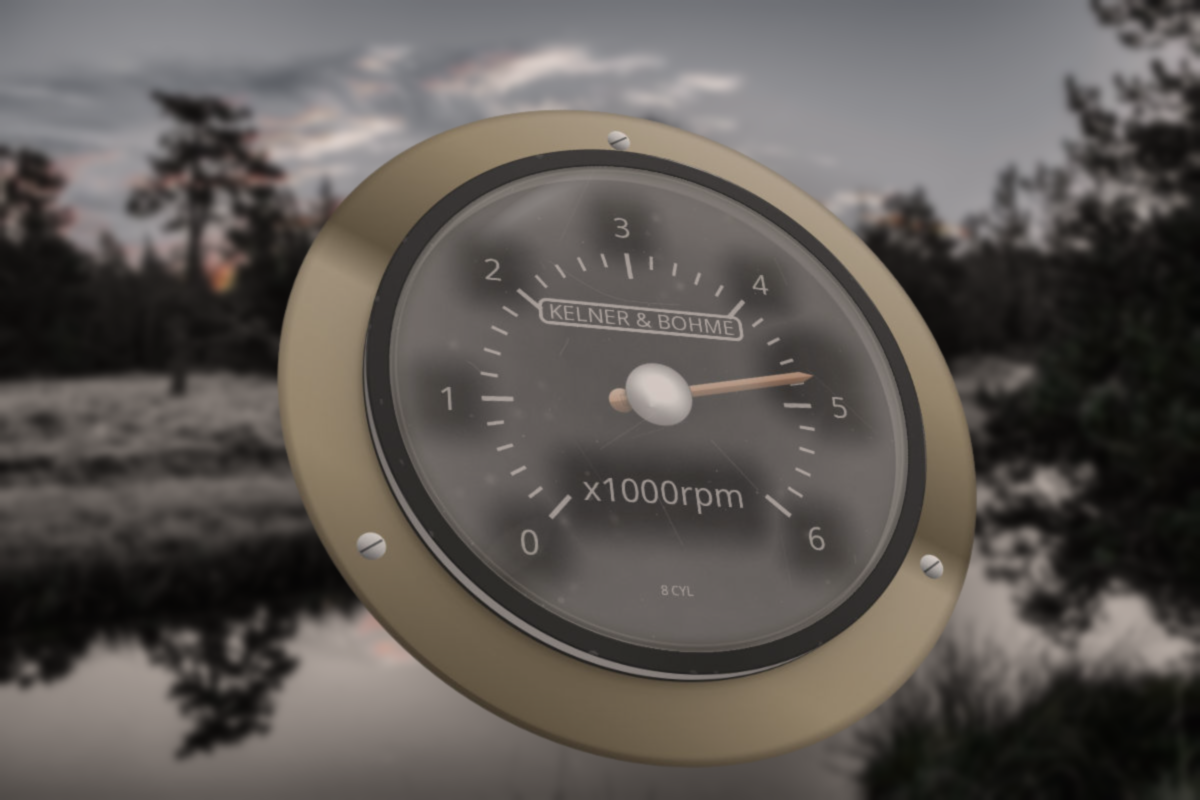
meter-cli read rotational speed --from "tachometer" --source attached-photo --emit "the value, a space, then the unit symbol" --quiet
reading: 4800 rpm
